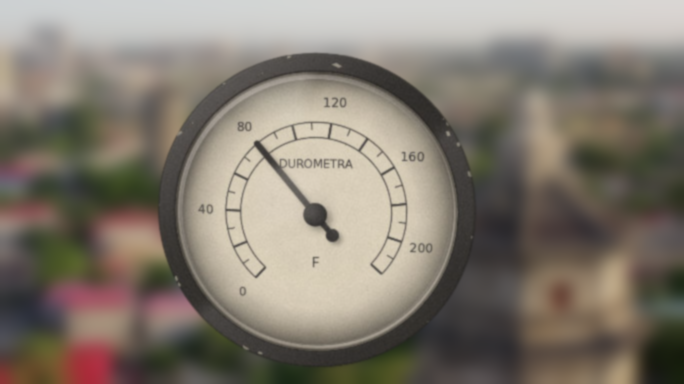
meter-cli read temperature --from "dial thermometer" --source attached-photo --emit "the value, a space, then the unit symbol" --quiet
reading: 80 °F
